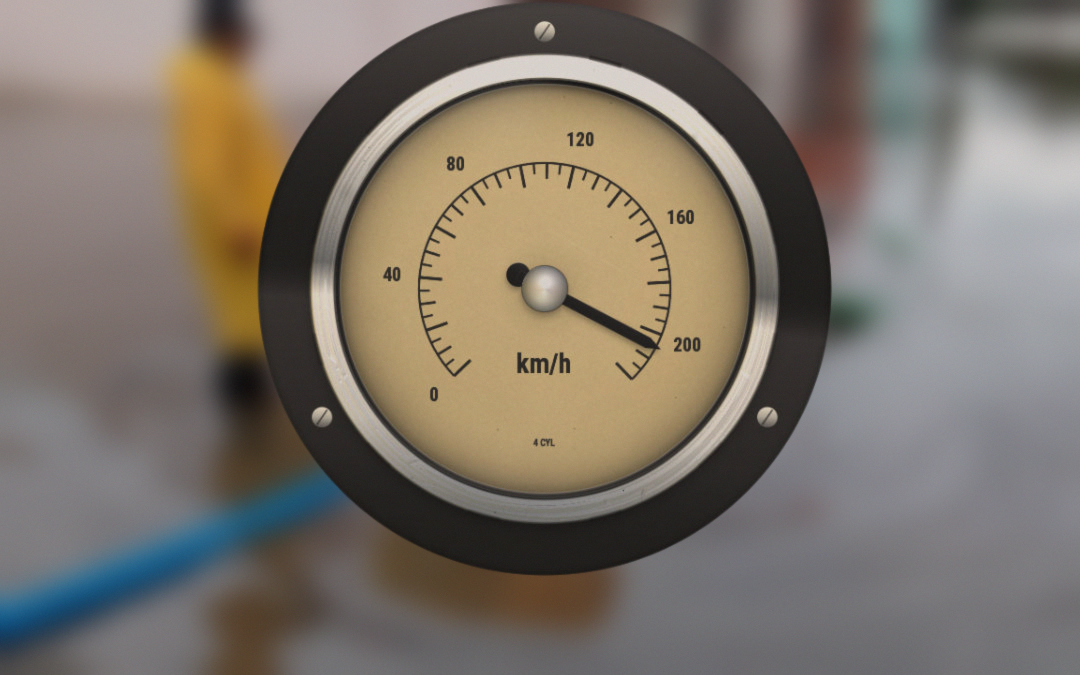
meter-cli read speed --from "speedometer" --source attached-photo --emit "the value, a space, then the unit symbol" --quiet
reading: 205 km/h
